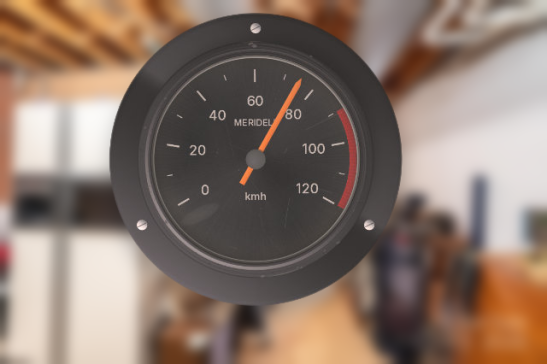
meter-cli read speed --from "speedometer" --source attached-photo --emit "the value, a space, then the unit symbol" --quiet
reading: 75 km/h
